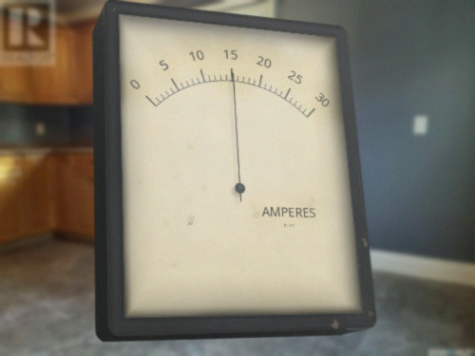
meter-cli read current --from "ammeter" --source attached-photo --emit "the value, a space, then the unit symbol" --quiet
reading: 15 A
